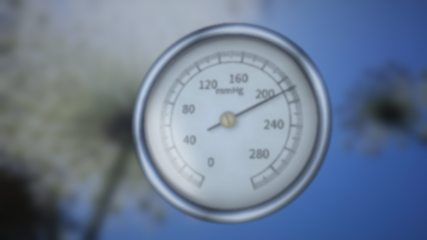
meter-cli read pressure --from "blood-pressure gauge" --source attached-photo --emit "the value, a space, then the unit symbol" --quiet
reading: 210 mmHg
